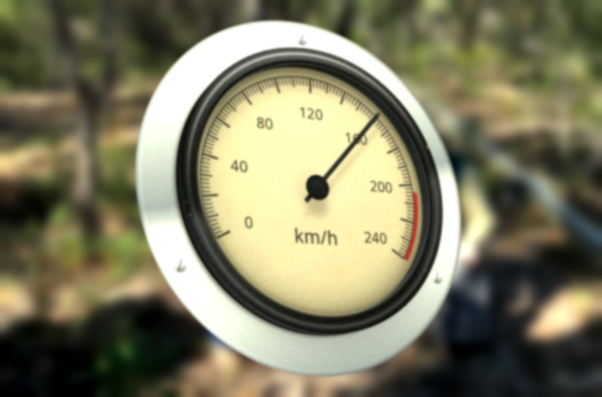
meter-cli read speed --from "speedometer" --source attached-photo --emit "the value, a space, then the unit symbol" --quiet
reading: 160 km/h
